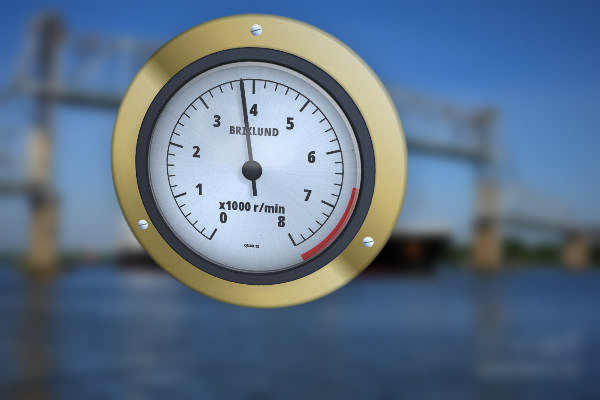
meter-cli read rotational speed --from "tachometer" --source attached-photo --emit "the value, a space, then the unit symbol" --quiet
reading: 3800 rpm
